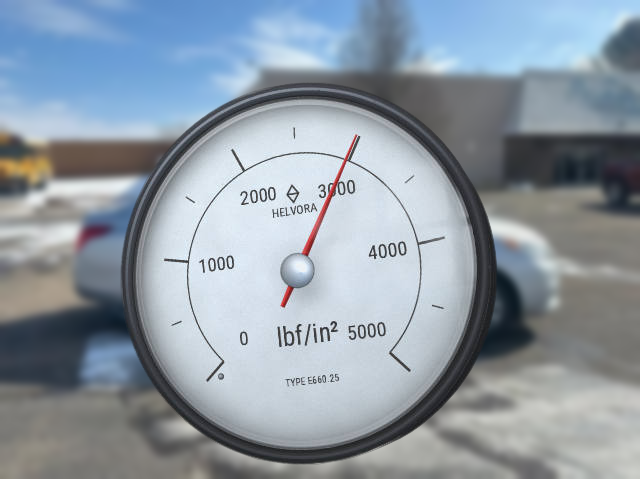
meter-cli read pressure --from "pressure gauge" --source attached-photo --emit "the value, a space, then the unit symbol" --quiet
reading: 3000 psi
